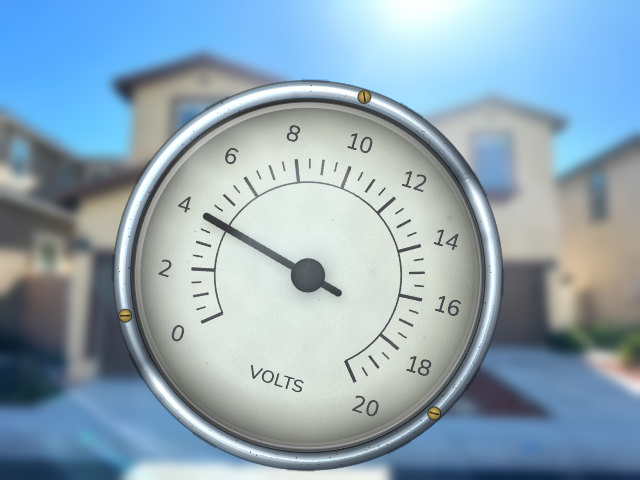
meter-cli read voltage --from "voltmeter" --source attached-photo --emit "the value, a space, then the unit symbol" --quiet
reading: 4 V
